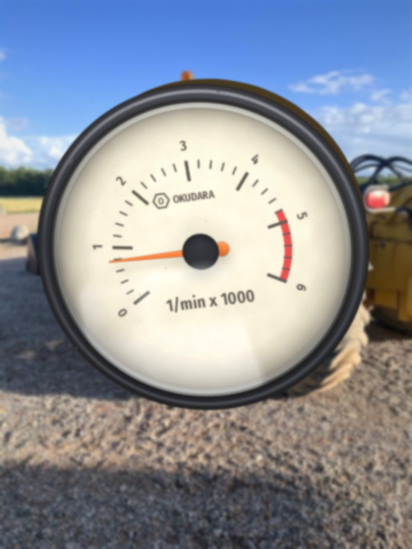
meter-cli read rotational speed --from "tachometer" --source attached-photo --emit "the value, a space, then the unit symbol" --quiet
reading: 800 rpm
